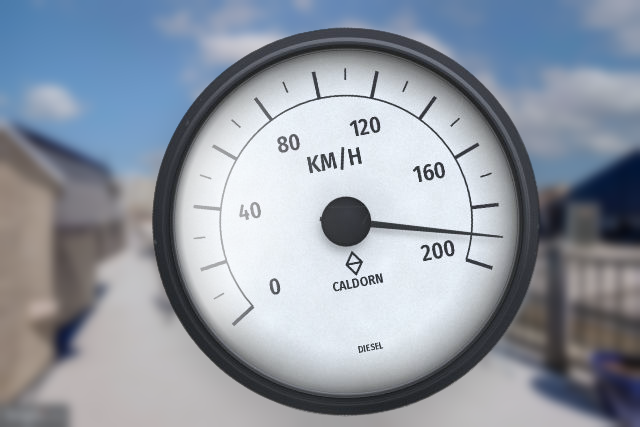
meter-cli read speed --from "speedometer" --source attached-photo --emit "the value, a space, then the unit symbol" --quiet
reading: 190 km/h
